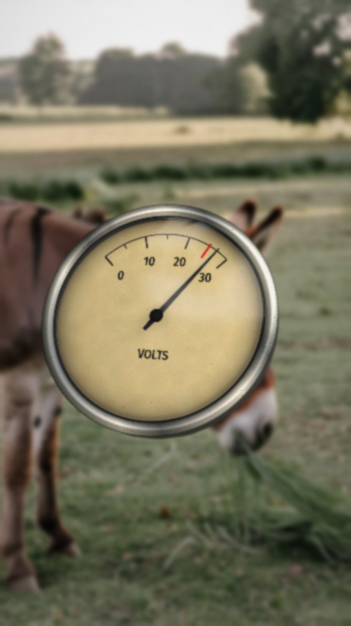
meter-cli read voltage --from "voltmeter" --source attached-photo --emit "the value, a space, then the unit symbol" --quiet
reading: 27.5 V
